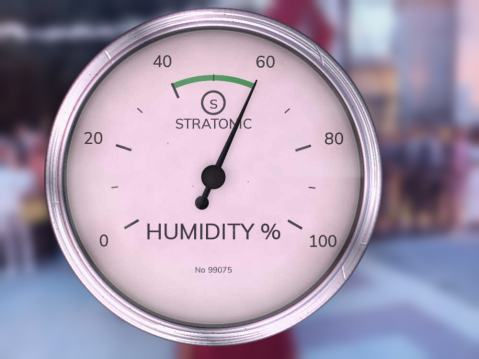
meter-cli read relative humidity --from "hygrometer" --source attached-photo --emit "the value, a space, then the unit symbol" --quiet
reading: 60 %
